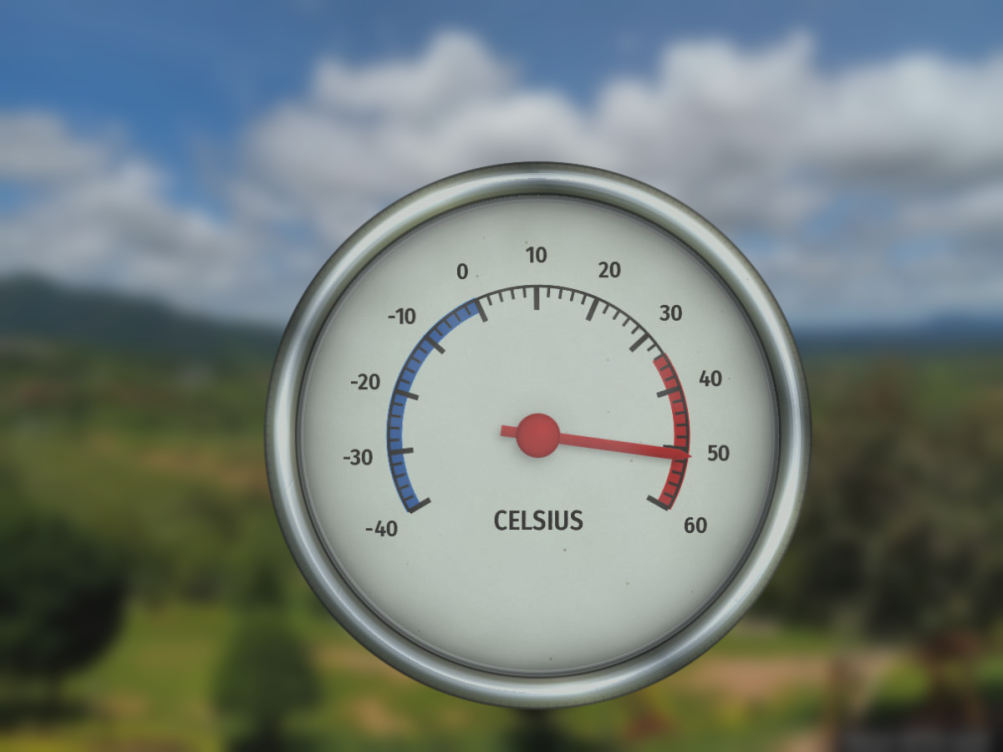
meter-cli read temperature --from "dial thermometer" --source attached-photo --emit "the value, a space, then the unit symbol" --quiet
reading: 51 °C
